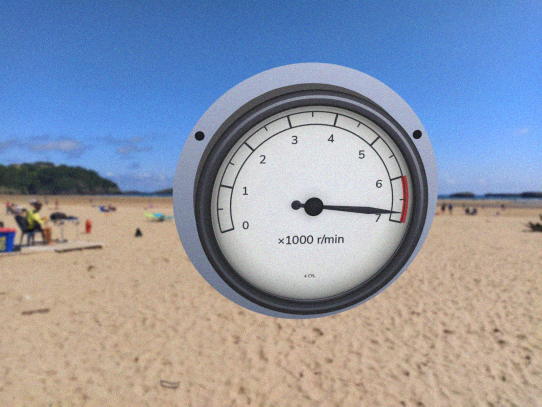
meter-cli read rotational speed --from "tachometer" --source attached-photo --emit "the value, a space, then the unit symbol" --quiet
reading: 6750 rpm
